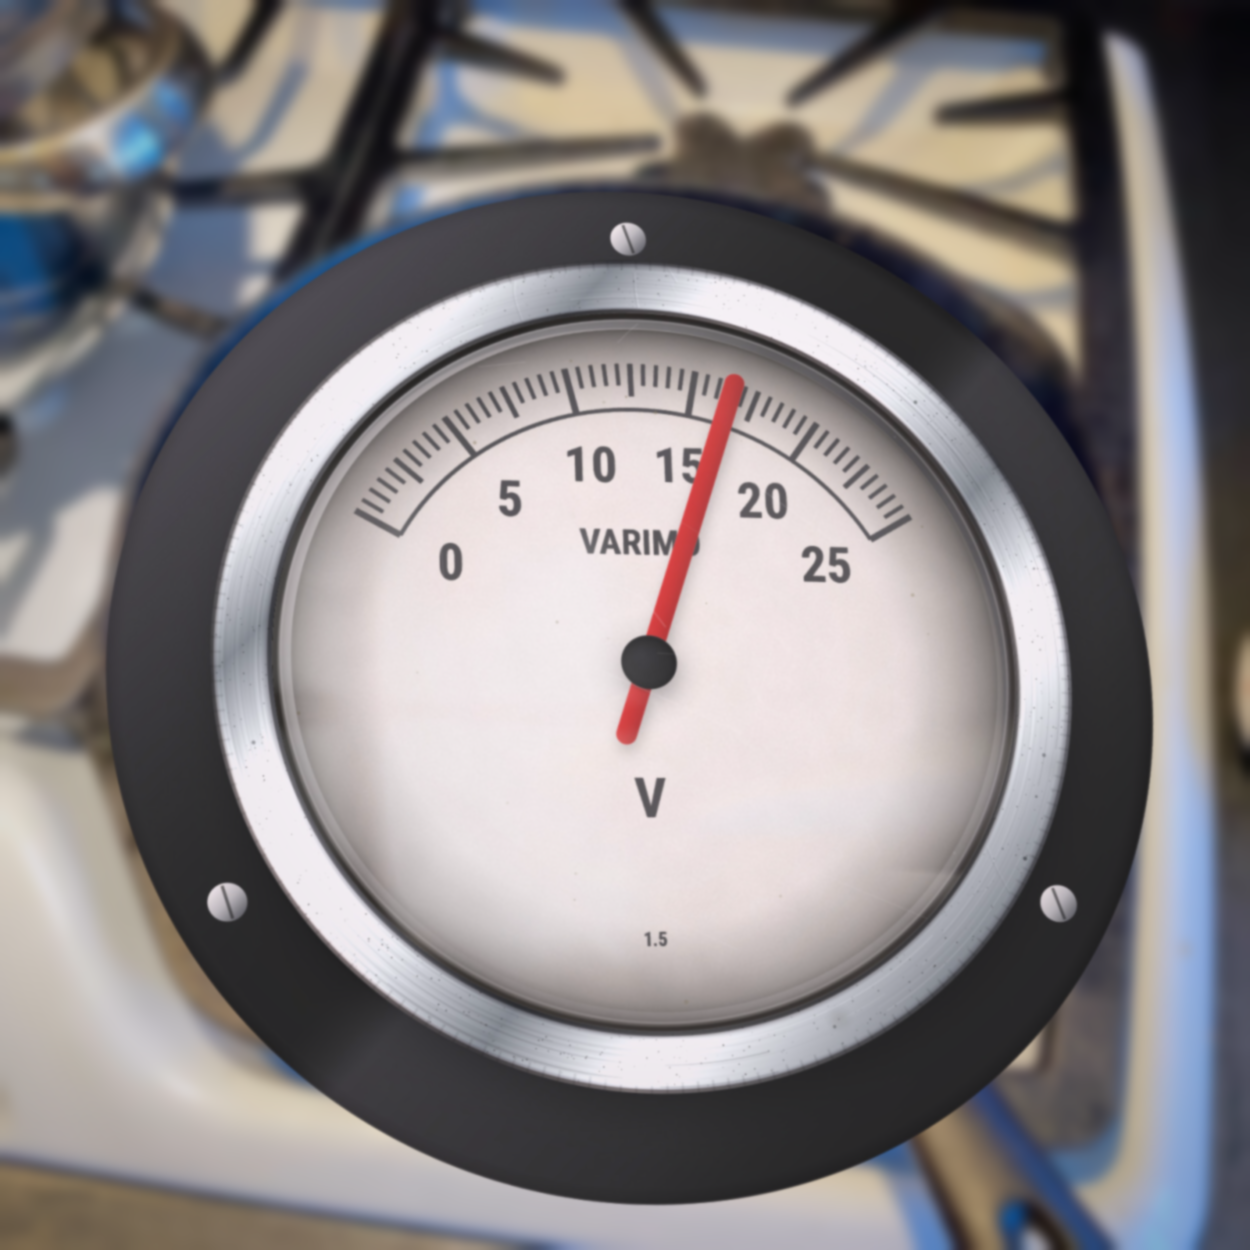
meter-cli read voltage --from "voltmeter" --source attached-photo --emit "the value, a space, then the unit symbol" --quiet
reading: 16.5 V
